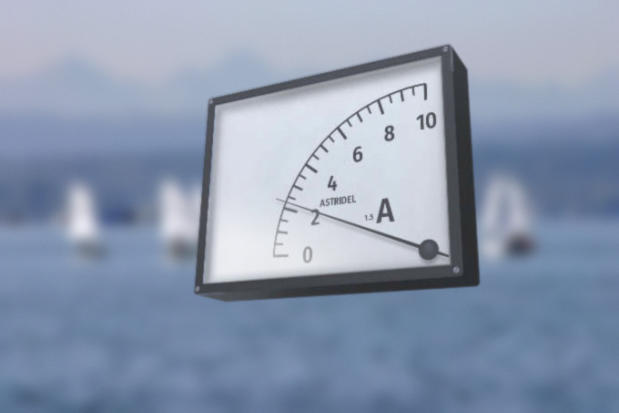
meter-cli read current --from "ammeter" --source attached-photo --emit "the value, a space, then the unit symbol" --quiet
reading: 2.25 A
